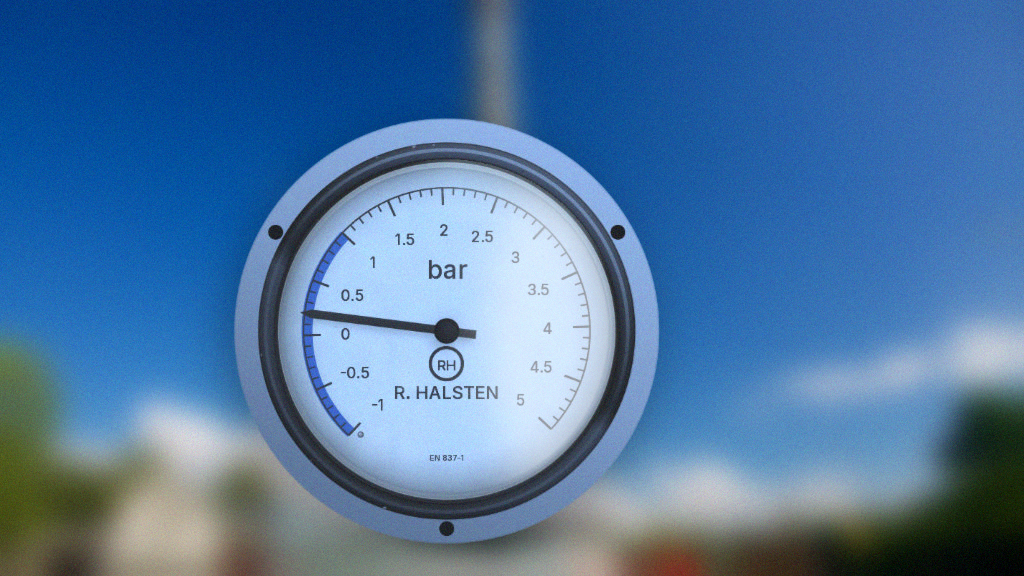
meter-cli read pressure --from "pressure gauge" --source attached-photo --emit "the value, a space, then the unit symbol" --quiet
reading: 0.2 bar
